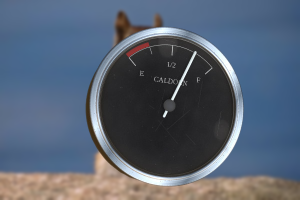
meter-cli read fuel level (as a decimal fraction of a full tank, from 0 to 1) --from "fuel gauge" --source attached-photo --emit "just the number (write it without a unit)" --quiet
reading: 0.75
